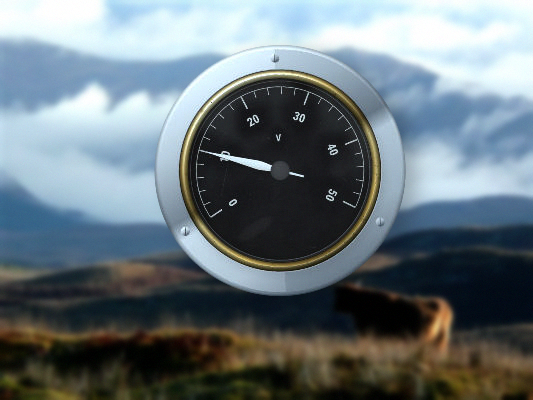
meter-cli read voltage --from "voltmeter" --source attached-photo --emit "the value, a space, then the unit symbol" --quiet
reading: 10 V
